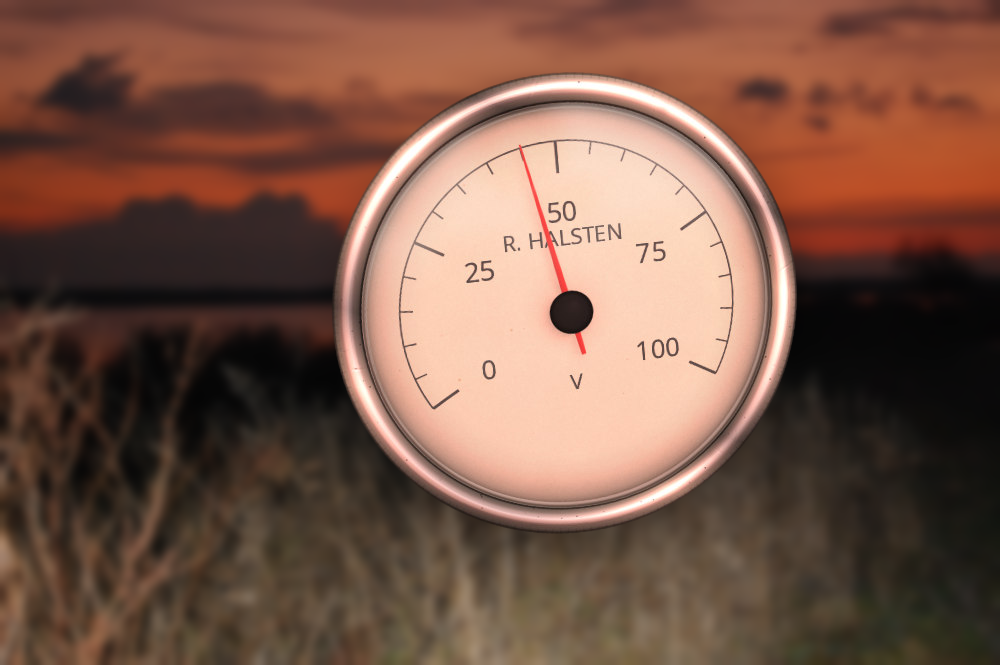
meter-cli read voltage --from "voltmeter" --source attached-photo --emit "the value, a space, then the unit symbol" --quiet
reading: 45 V
